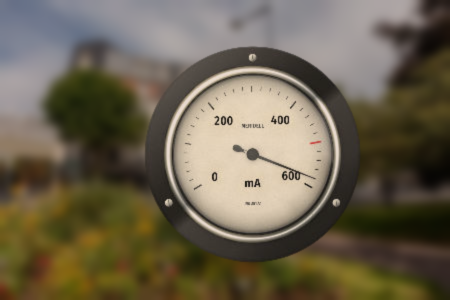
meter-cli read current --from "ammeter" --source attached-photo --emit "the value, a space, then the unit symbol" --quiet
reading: 580 mA
